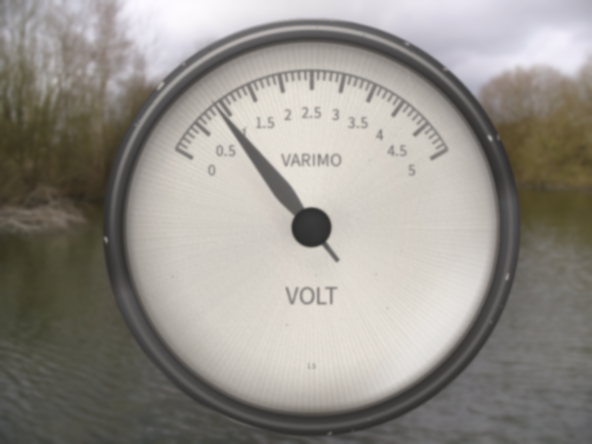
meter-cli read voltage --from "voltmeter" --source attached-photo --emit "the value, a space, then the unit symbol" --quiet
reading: 0.9 V
